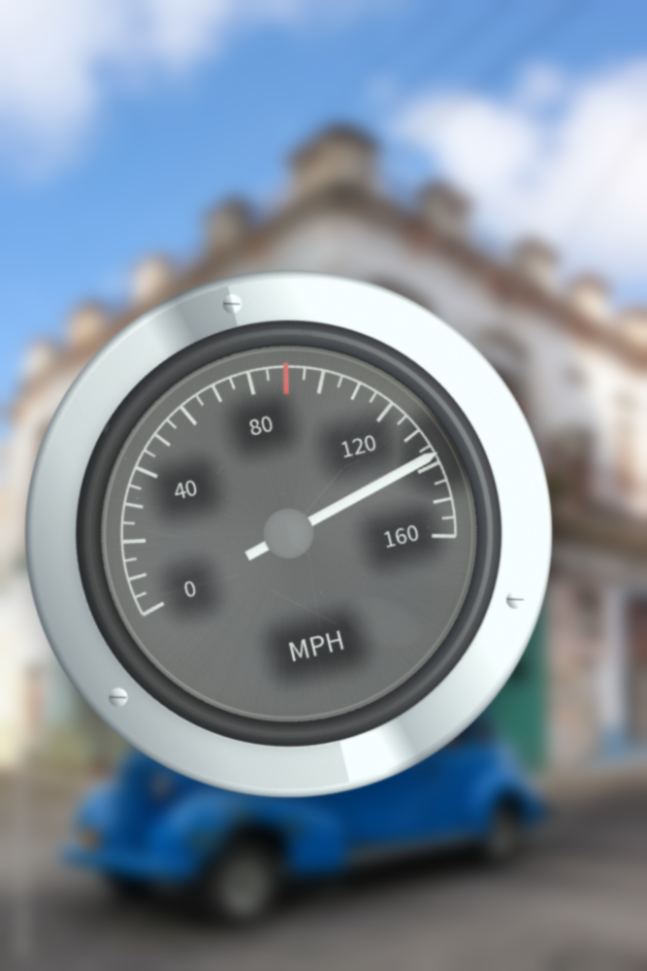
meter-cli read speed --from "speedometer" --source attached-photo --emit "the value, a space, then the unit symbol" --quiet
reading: 137.5 mph
